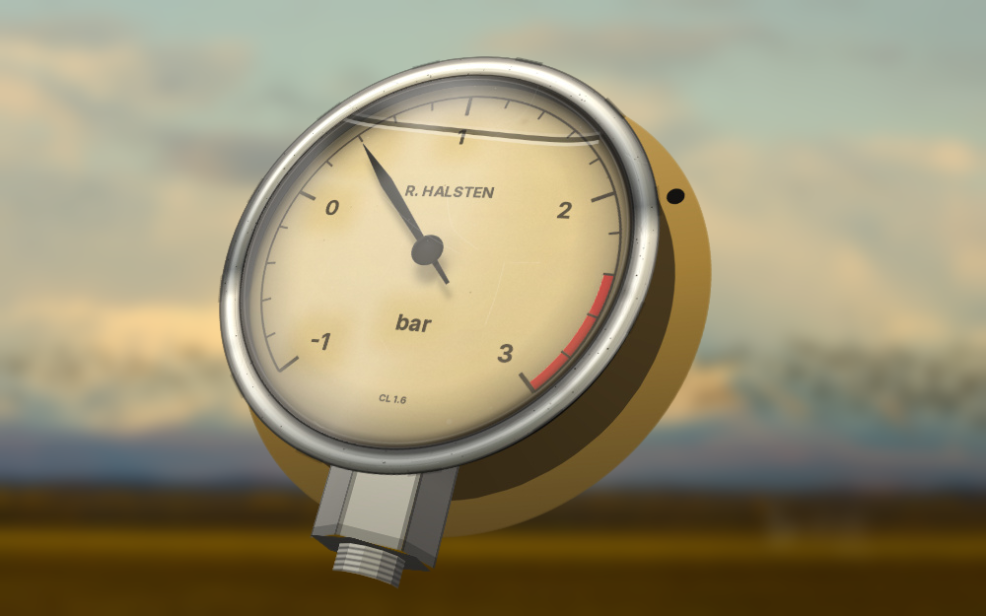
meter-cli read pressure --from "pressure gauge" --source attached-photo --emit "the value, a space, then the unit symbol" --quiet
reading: 0.4 bar
